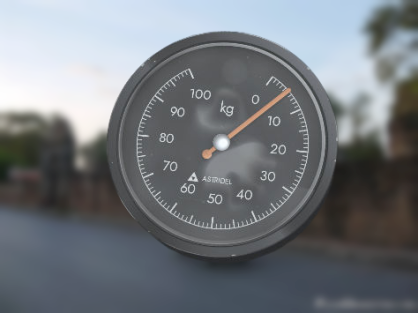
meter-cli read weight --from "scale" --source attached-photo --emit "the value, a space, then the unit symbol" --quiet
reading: 5 kg
